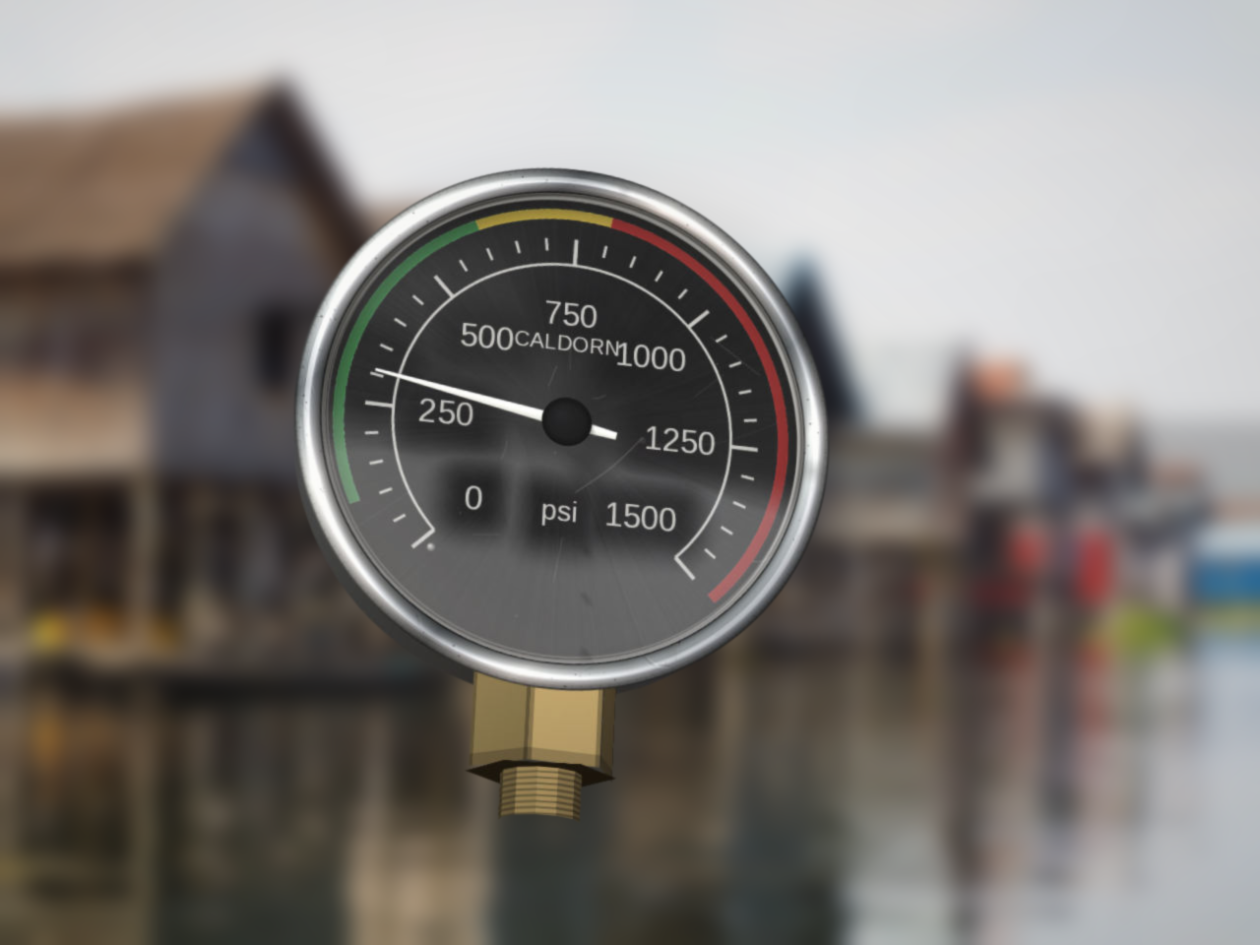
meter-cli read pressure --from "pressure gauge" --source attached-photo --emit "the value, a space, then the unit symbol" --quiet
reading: 300 psi
